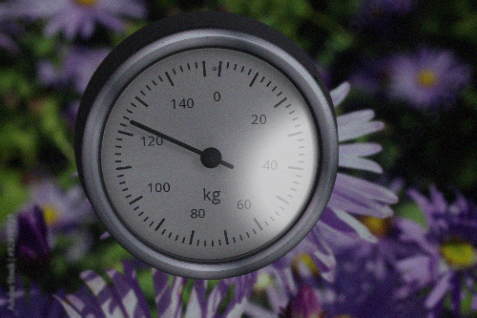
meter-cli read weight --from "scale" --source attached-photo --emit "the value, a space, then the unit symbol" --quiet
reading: 124 kg
